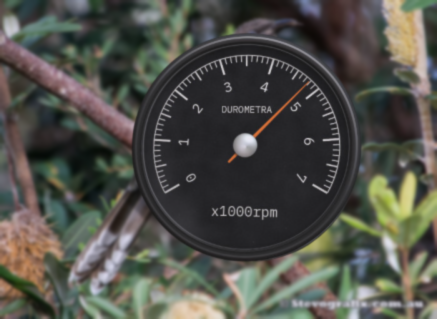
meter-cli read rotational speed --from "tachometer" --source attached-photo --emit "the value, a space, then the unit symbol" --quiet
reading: 4800 rpm
